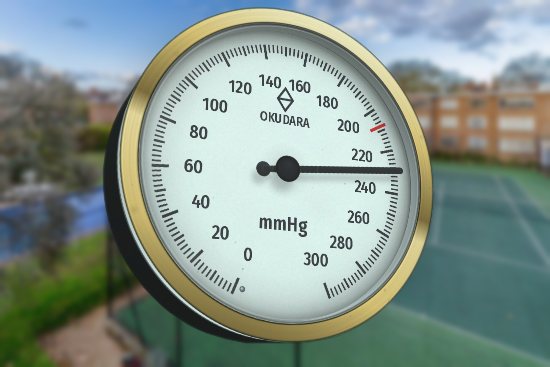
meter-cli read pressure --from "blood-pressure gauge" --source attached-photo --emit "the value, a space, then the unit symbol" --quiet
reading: 230 mmHg
